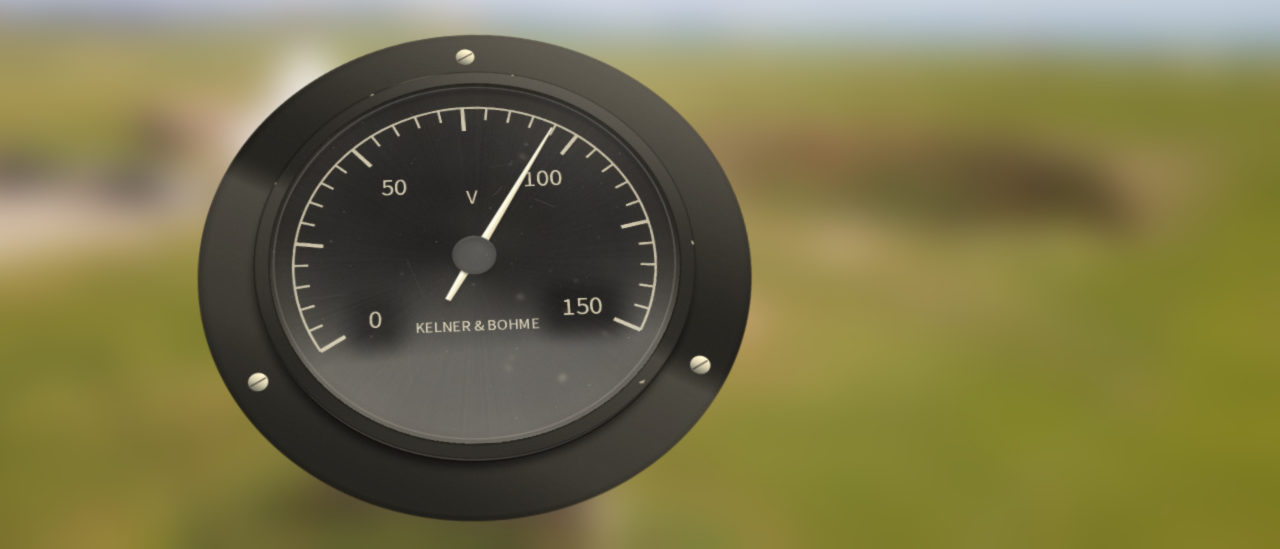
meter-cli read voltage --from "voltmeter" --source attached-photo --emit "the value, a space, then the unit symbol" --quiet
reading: 95 V
